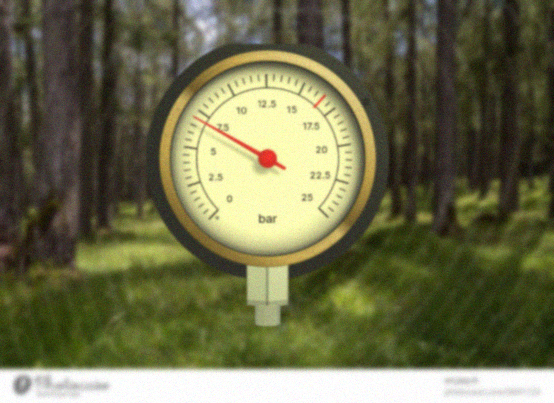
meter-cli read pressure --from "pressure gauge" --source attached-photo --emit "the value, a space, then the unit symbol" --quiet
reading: 7 bar
